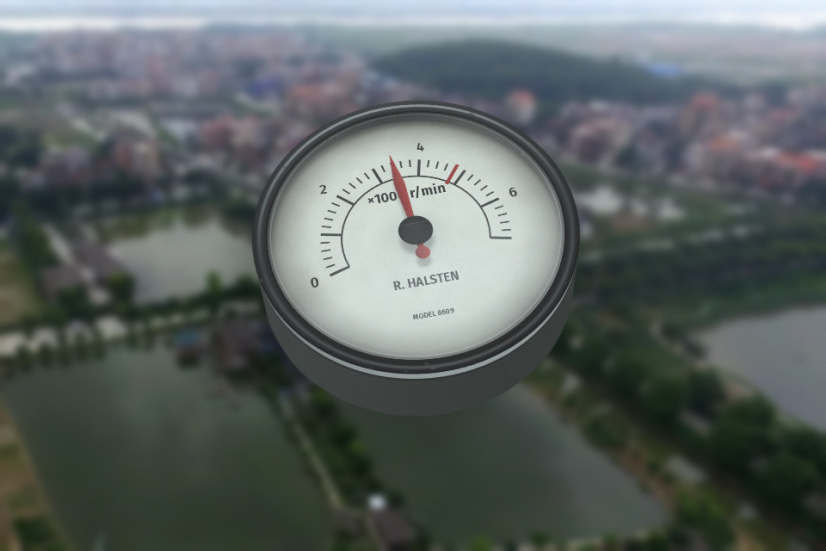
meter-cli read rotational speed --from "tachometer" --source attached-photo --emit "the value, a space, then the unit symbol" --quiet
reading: 3400 rpm
